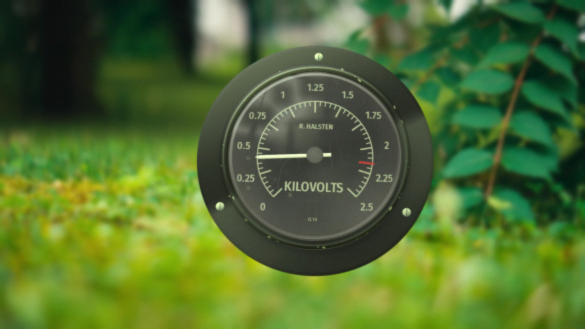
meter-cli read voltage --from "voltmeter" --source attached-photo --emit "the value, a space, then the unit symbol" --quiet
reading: 0.4 kV
